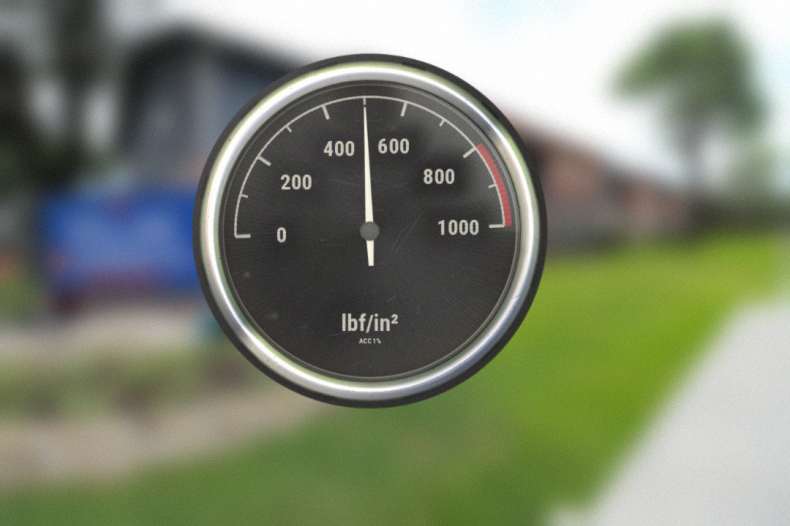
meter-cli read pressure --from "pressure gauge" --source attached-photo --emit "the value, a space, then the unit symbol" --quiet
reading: 500 psi
